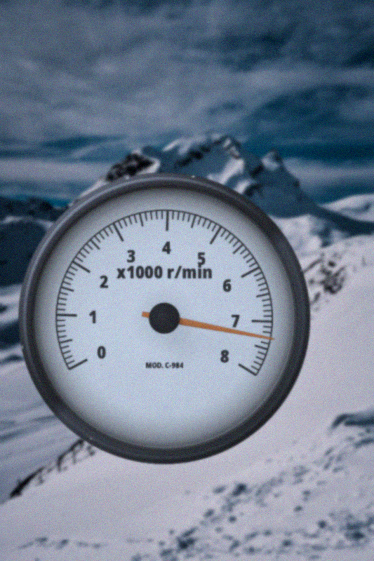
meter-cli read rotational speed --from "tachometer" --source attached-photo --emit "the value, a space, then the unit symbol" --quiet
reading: 7300 rpm
